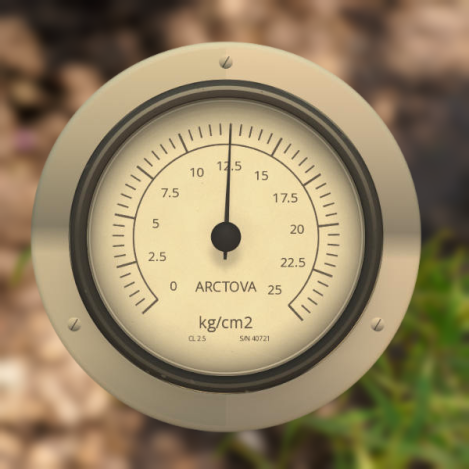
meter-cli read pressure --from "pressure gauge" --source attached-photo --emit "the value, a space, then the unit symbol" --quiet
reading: 12.5 kg/cm²
